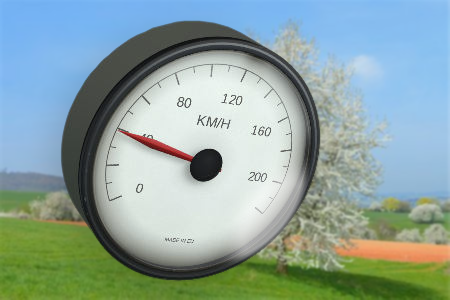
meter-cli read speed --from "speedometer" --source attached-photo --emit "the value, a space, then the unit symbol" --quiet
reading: 40 km/h
